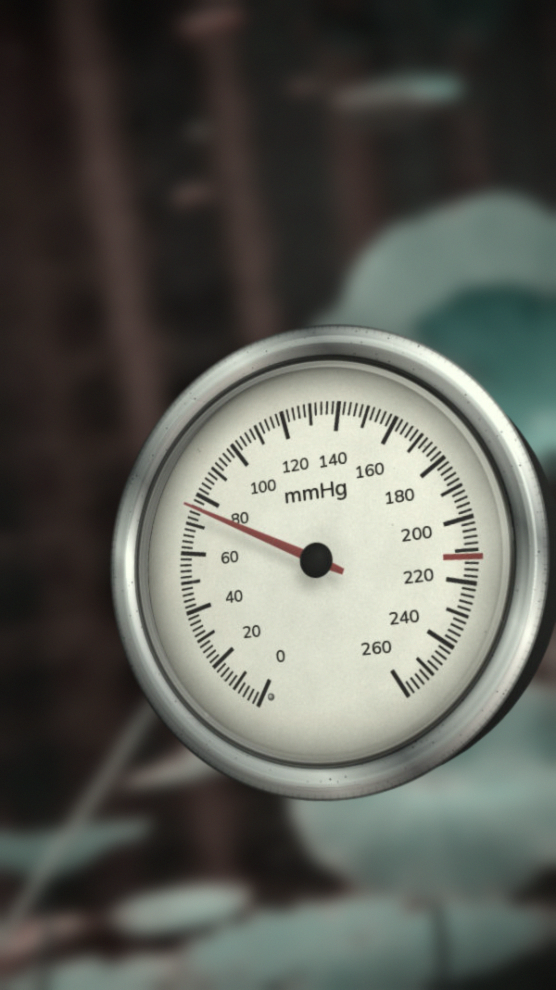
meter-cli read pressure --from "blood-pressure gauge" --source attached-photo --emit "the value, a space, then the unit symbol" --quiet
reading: 76 mmHg
